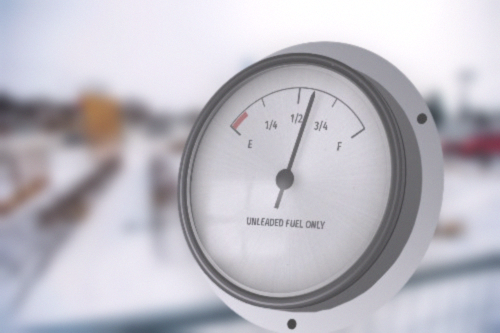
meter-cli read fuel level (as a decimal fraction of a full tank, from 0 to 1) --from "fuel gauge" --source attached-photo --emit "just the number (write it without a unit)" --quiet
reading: 0.625
